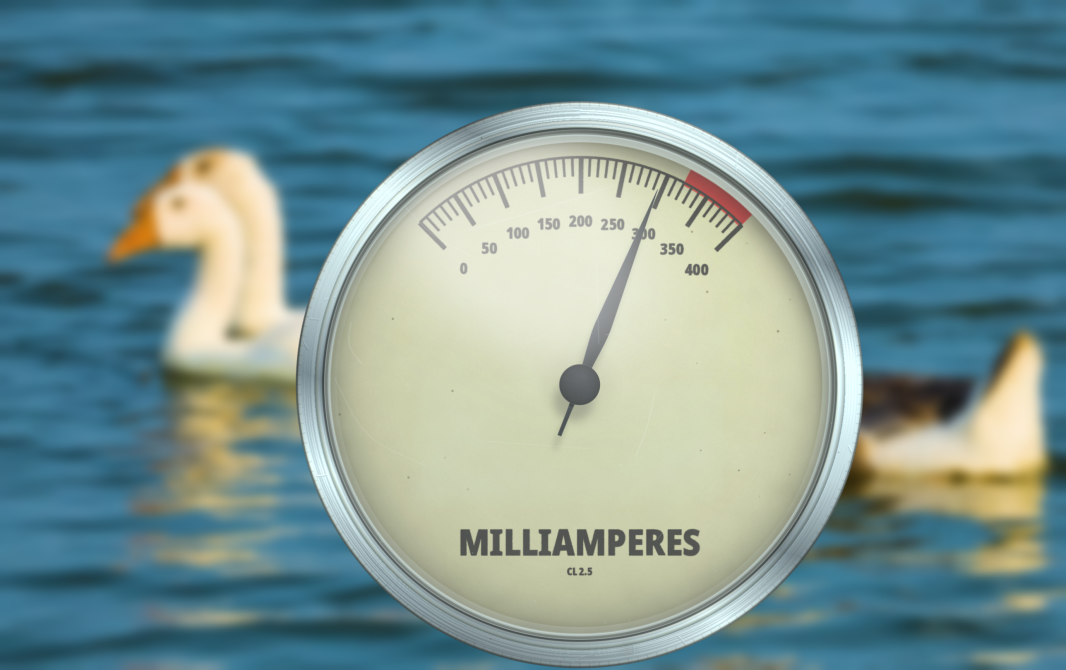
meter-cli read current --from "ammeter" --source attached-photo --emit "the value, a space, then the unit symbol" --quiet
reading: 295 mA
